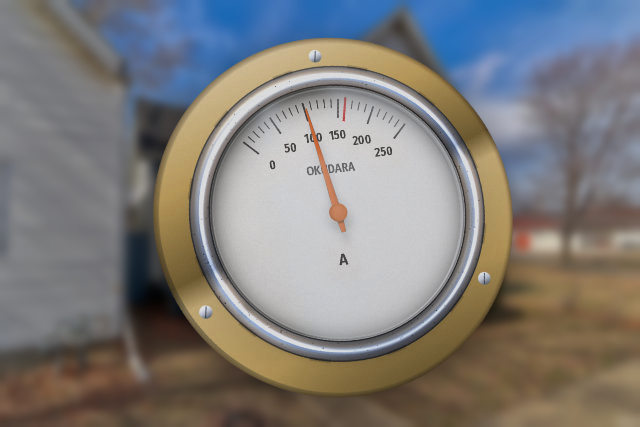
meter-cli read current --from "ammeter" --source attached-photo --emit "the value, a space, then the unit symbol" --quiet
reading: 100 A
